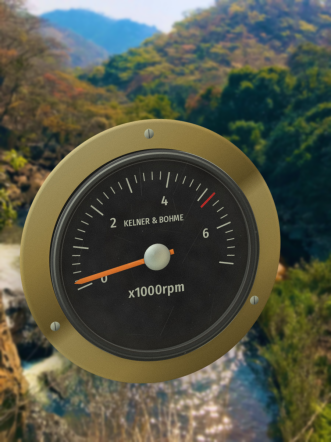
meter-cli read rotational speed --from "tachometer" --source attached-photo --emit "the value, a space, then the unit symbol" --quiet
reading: 200 rpm
